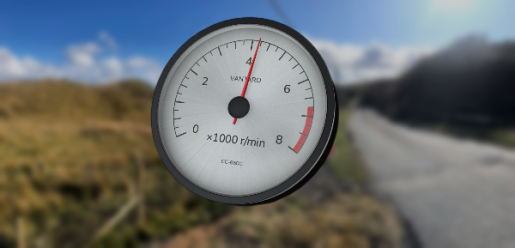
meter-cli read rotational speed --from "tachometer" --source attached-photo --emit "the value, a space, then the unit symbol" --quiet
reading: 4250 rpm
